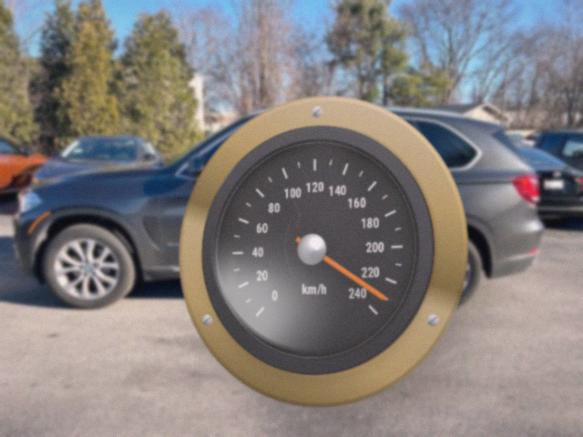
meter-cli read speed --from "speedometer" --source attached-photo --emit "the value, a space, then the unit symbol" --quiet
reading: 230 km/h
